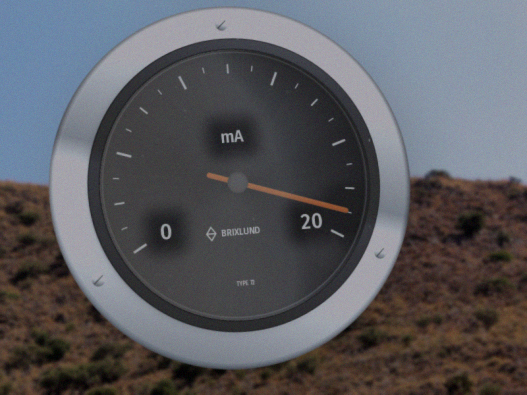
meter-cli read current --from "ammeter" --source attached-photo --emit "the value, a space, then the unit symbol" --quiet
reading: 19 mA
